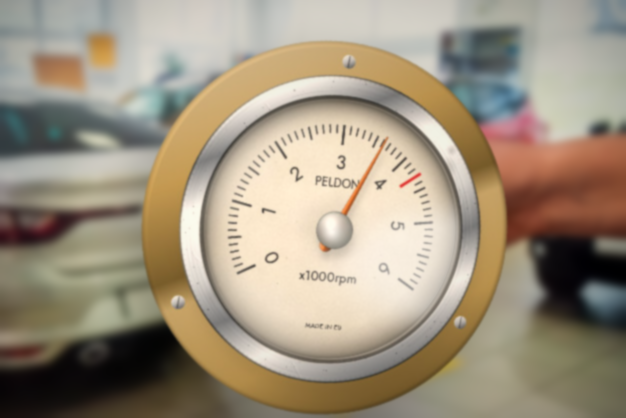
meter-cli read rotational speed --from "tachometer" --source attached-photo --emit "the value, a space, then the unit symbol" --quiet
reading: 3600 rpm
